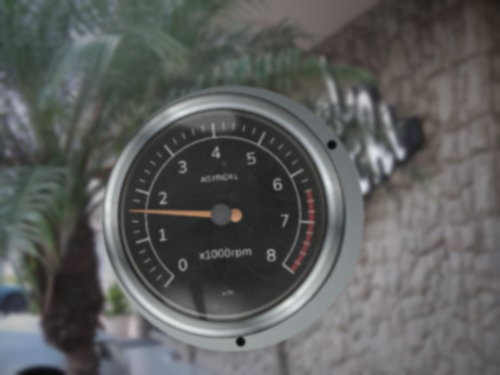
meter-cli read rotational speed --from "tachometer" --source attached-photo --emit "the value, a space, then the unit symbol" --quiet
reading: 1600 rpm
